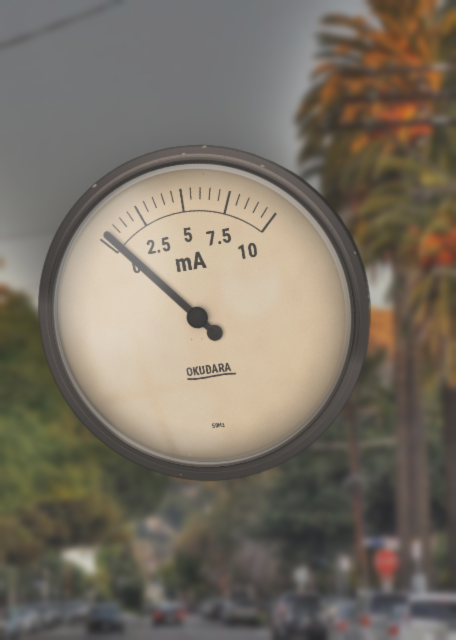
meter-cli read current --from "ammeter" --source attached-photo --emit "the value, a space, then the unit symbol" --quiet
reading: 0.5 mA
